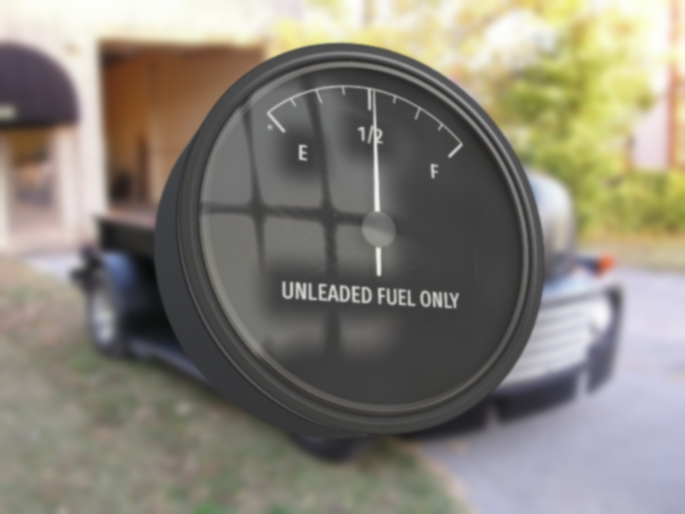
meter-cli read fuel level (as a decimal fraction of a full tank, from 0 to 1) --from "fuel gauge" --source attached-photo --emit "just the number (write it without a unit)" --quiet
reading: 0.5
